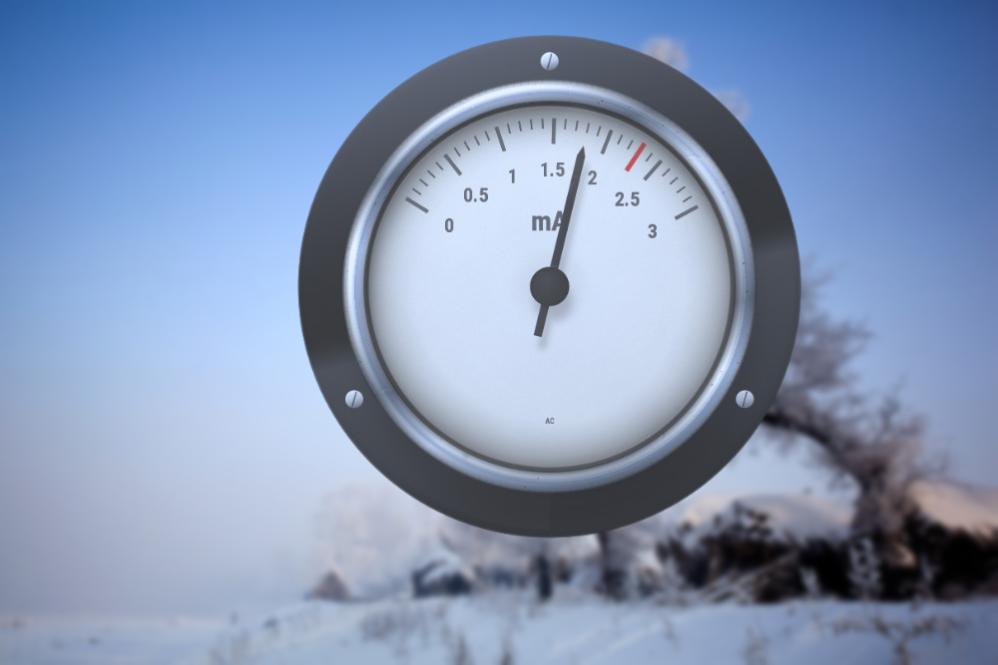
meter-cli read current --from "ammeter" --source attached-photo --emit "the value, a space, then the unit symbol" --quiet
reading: 1.8 mA
